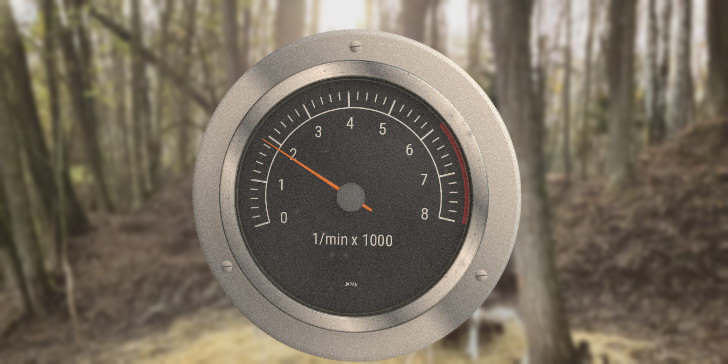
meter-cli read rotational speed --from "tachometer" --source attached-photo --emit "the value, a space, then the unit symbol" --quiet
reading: 1900 rpm
